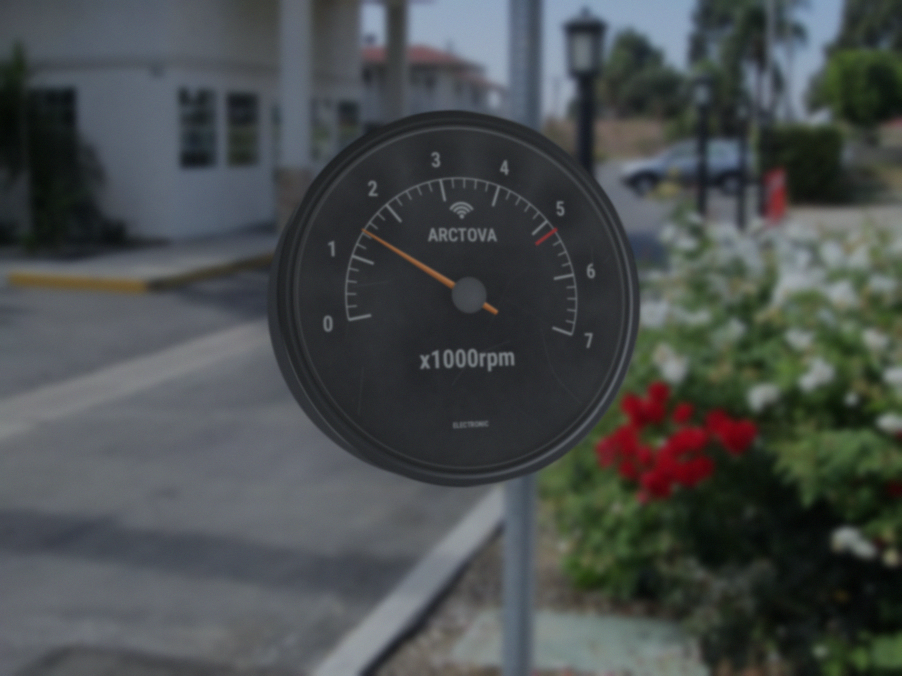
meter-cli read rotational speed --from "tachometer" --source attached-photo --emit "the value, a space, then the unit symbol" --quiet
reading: 1400 rpm
